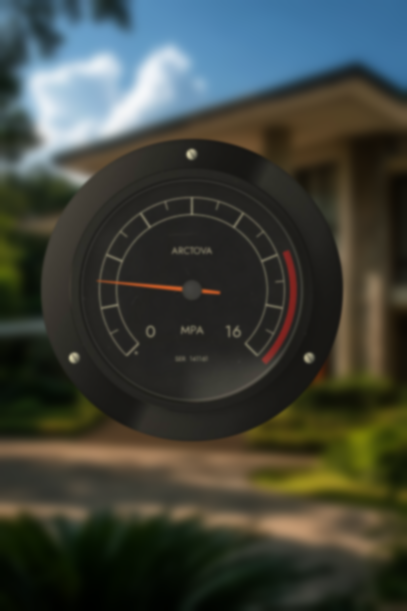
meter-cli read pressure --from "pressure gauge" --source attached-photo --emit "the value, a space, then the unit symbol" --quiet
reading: 3 MPa
